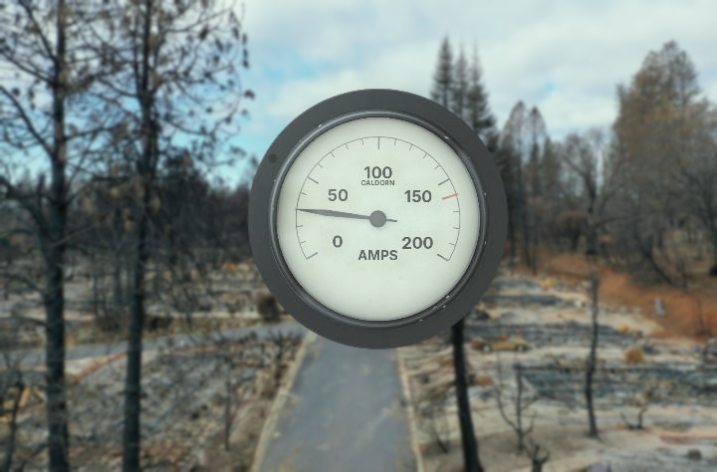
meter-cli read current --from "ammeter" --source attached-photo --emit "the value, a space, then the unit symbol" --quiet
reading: 30 A
